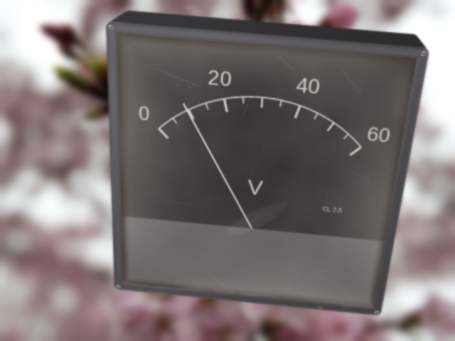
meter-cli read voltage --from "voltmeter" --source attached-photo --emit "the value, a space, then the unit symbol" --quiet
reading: 10 V
